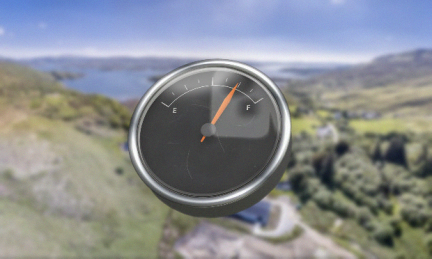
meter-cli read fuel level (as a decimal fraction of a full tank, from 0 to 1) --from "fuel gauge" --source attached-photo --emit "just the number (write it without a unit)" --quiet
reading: 0.75
